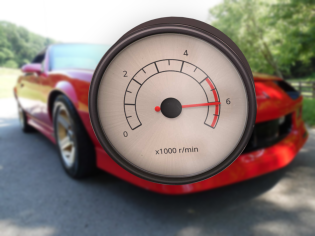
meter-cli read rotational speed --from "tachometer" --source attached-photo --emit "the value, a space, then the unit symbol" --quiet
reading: 6000 rpm
